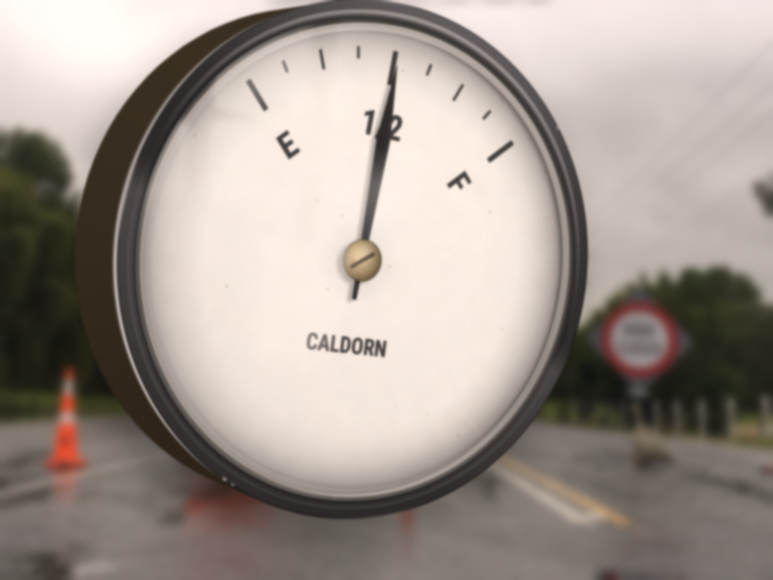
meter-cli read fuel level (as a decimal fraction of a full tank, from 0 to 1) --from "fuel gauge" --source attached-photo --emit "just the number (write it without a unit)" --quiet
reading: 0.5
